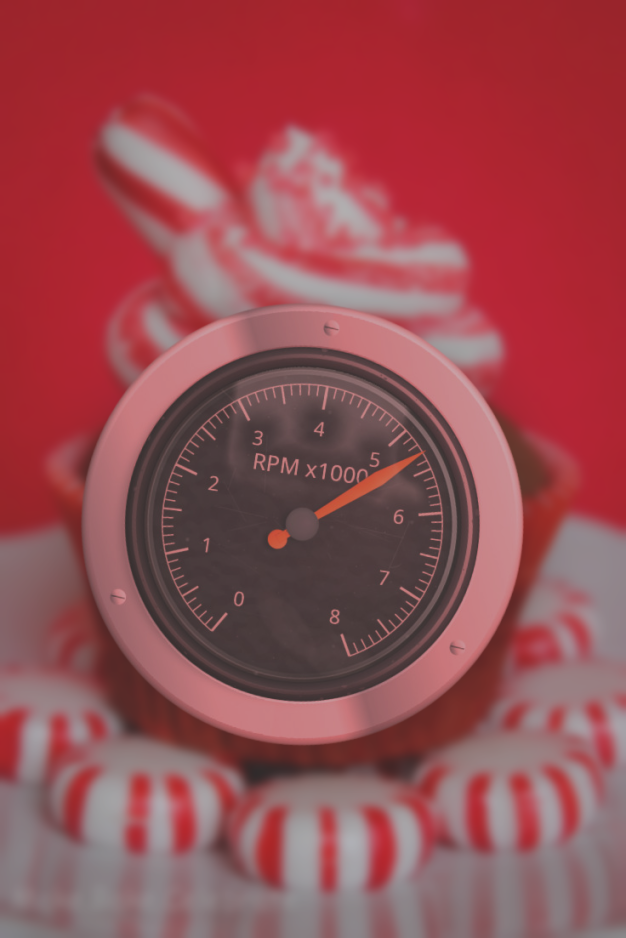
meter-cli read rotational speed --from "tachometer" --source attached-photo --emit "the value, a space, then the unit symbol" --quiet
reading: 5300 rpm
